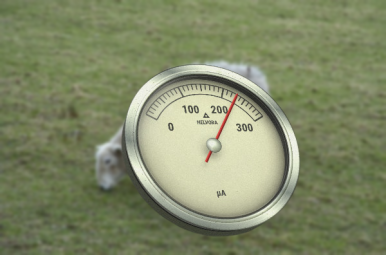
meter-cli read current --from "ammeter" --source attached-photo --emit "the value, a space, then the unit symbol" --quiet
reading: 230 µA
